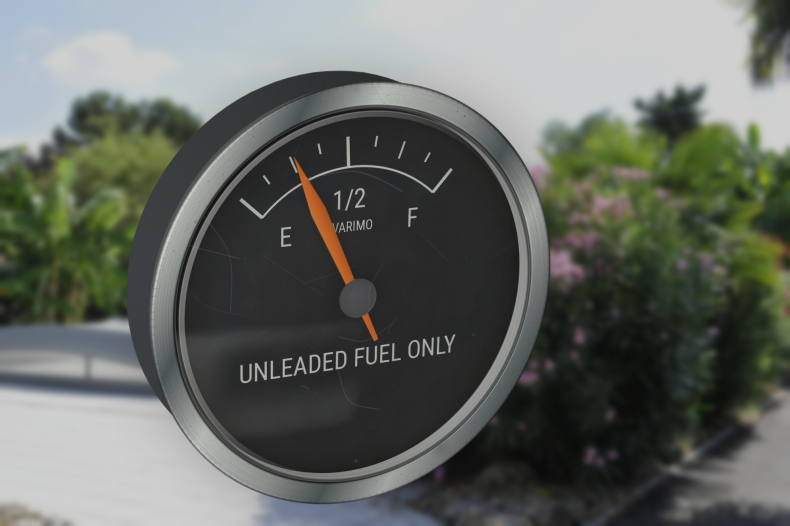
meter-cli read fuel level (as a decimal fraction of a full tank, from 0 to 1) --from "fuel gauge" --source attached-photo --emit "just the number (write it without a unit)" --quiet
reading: 0.25
